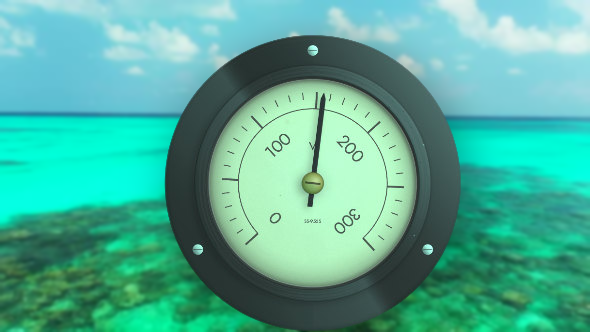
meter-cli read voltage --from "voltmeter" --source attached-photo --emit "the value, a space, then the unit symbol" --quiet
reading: 155 V
